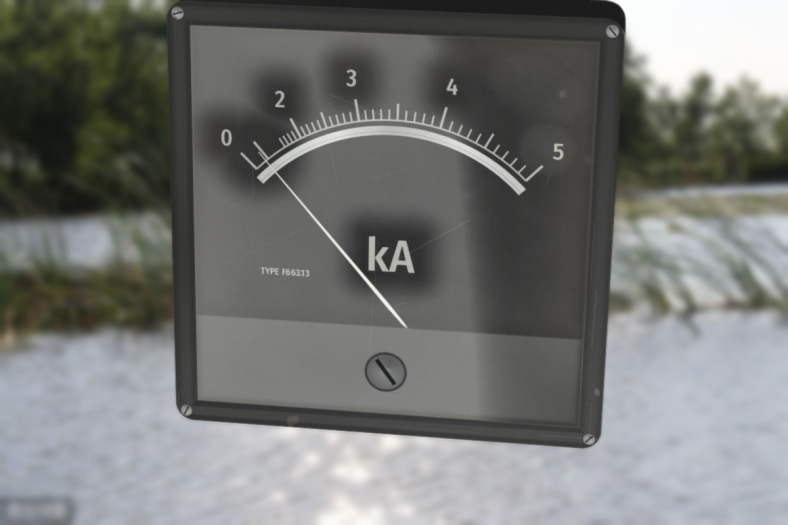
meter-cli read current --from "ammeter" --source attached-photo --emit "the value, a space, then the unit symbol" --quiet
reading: 1 kA
